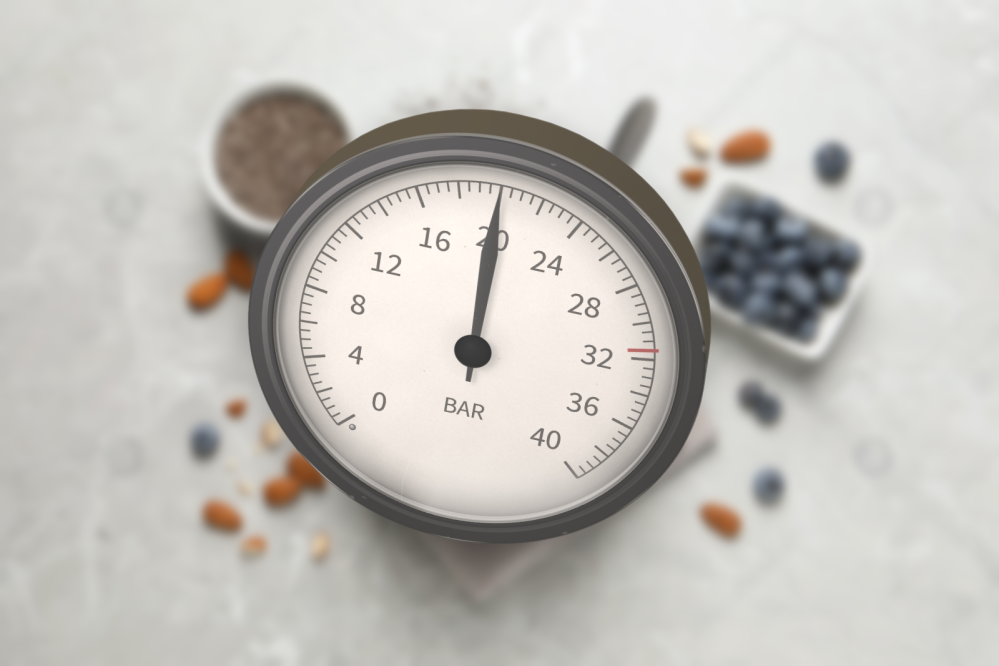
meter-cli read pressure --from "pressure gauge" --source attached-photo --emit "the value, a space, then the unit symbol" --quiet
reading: 20 bar
